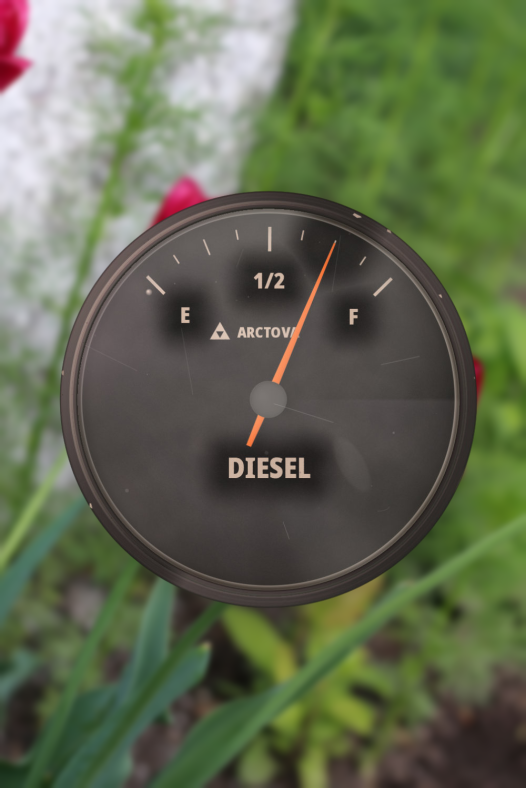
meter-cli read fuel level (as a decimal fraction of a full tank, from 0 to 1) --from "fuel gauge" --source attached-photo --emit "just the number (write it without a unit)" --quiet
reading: 0.75
